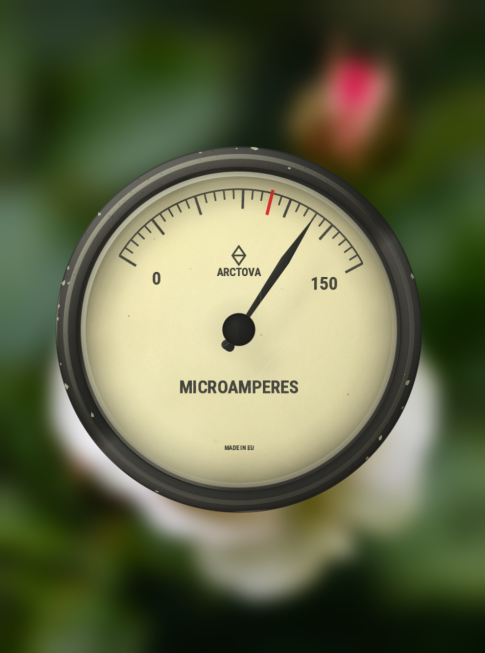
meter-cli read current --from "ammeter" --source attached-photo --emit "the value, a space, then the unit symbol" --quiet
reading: 115 µA
